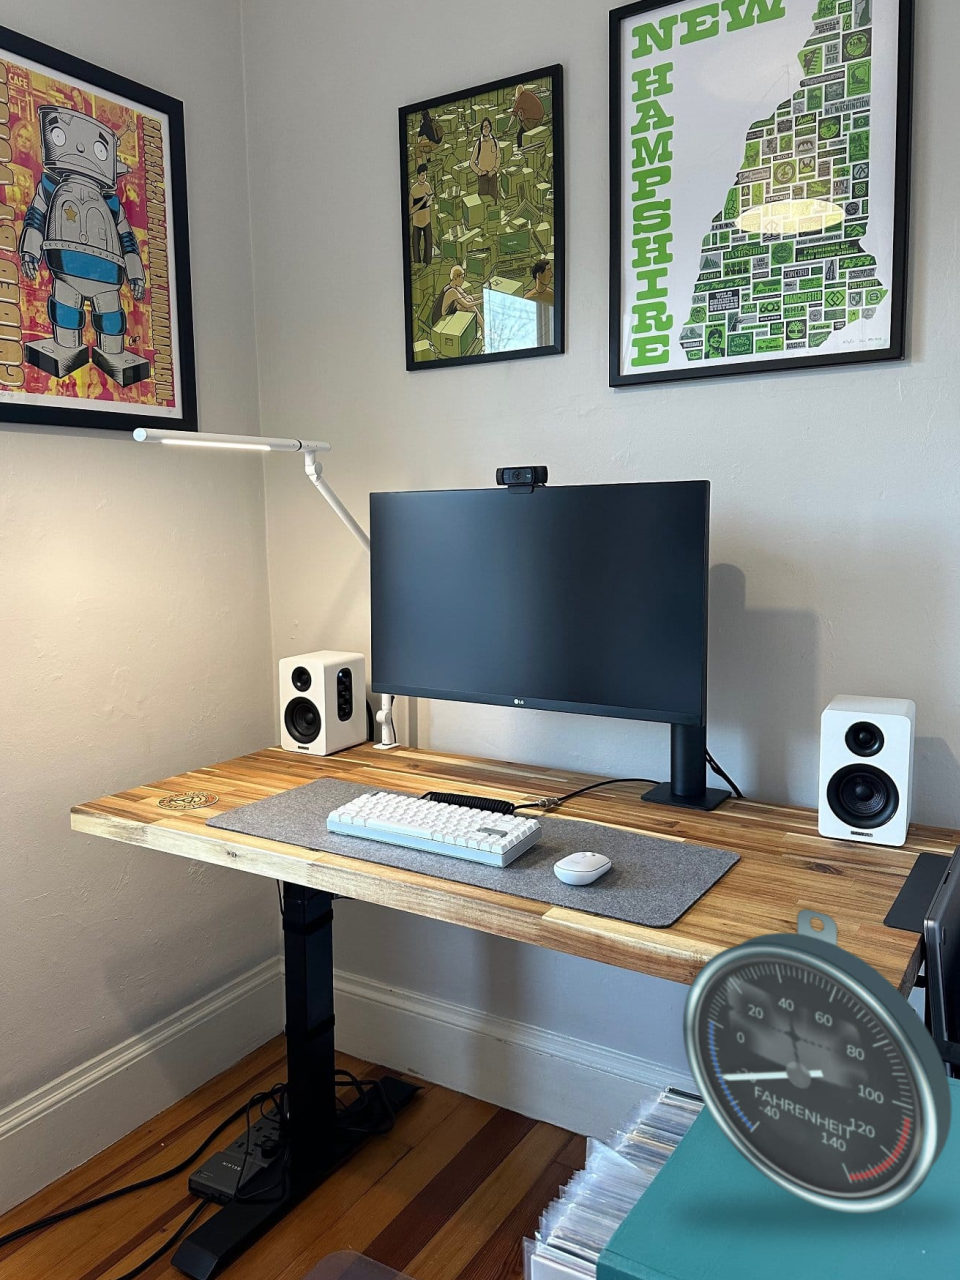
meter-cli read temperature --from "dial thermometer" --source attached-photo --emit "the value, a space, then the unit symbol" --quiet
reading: -20 °F
